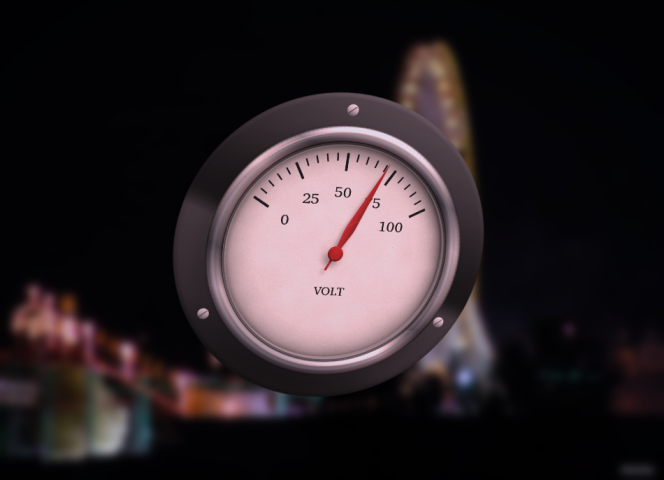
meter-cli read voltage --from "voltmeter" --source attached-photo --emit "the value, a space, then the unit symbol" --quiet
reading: 70 V
